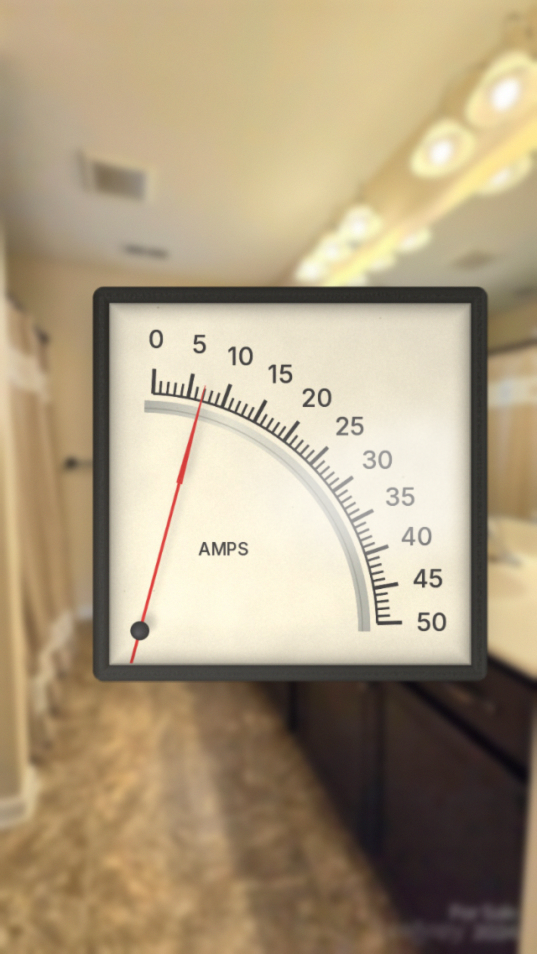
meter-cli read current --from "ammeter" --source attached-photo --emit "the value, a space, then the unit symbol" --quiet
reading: 7 A
